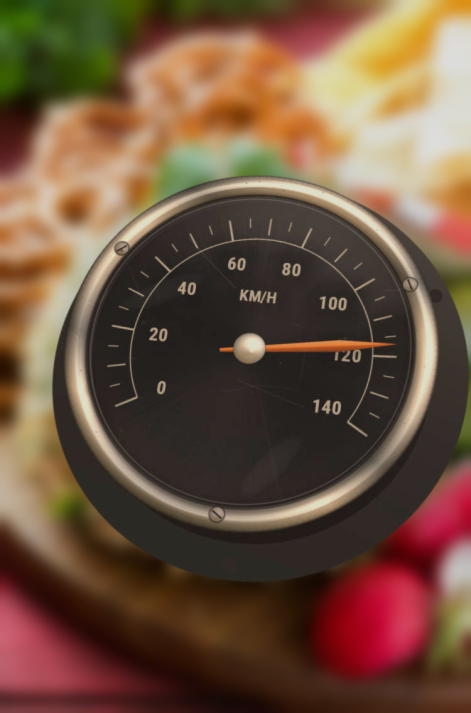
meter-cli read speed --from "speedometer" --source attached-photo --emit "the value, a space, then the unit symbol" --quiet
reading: 117.5 km/h
